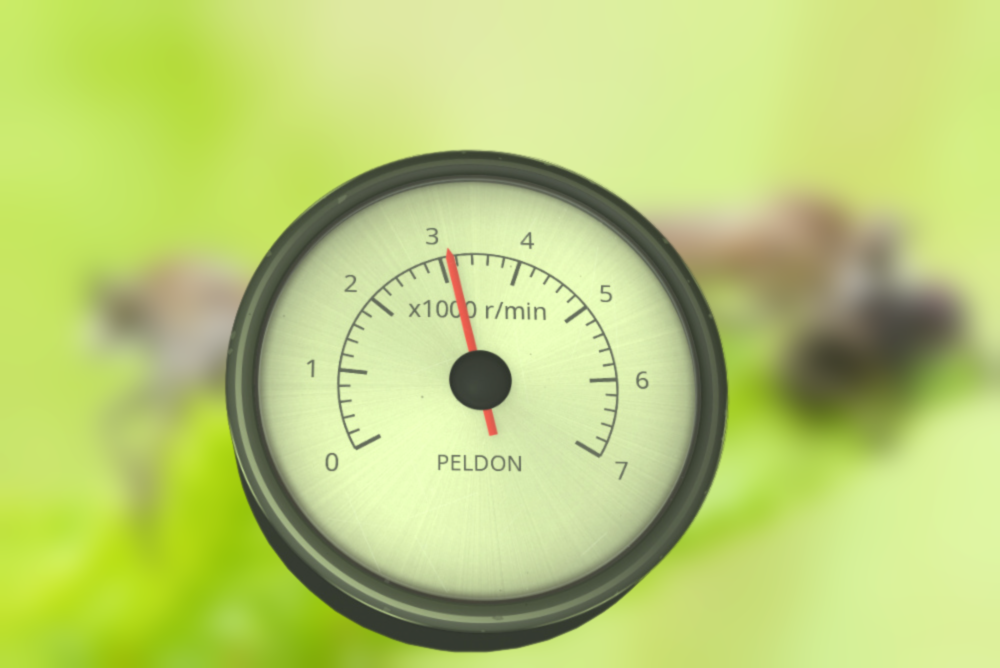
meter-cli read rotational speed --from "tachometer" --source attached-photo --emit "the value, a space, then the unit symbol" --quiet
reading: 3100 rpm
